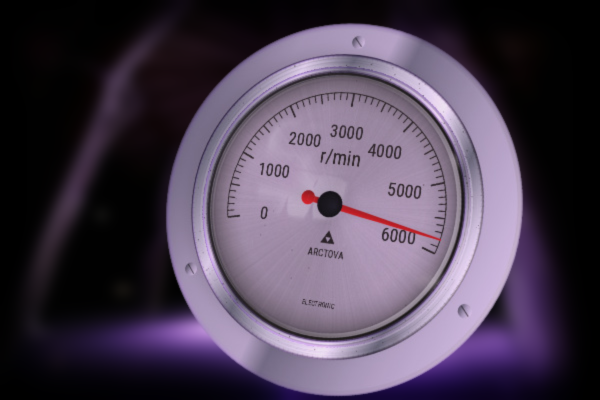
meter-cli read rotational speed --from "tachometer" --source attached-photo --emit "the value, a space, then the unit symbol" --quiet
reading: 5800 rpm
